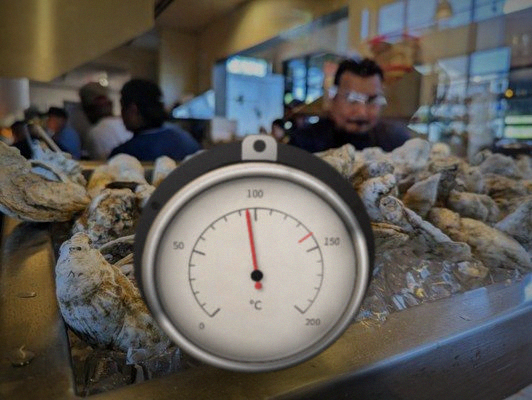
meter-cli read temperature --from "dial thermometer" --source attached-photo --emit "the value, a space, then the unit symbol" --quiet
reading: 95 °C
